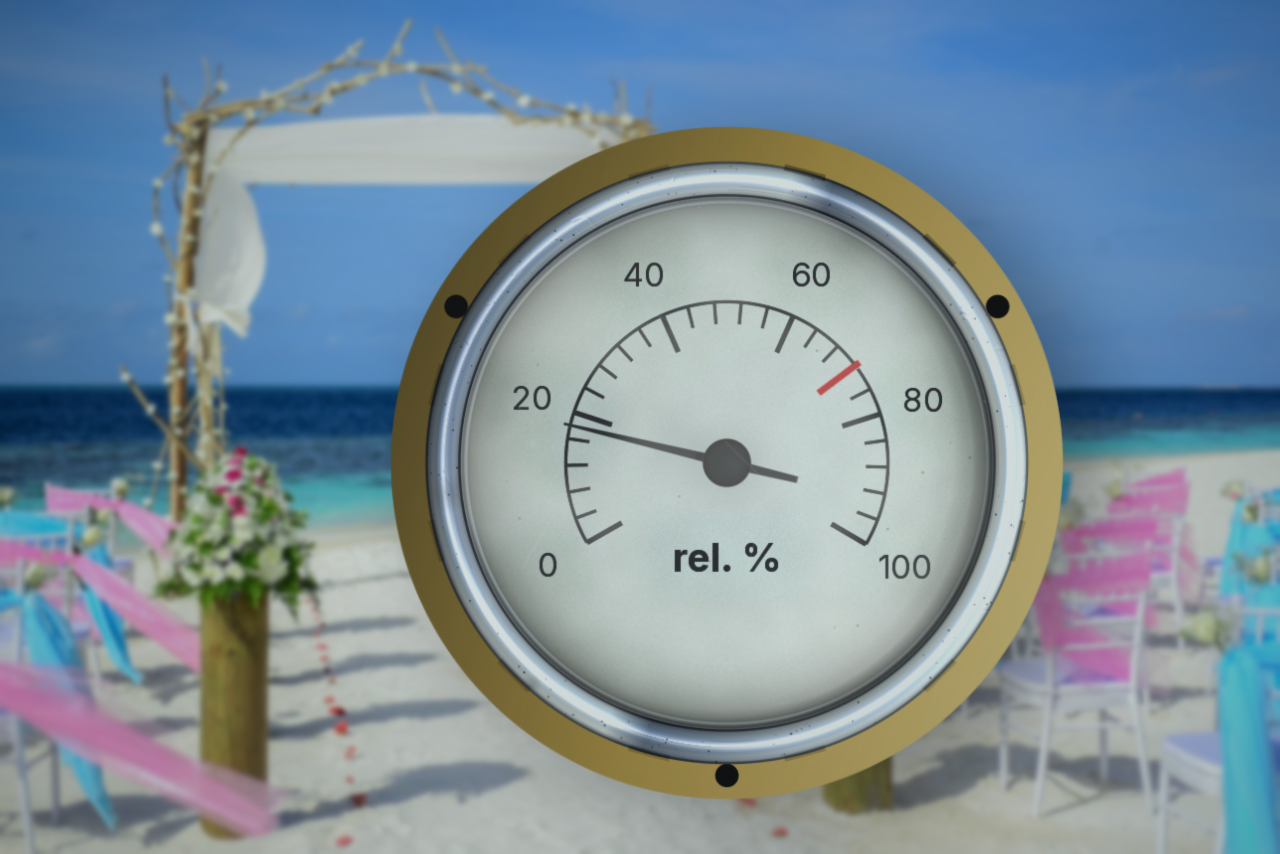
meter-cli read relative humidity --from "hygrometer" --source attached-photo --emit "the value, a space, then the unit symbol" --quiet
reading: 18 %
